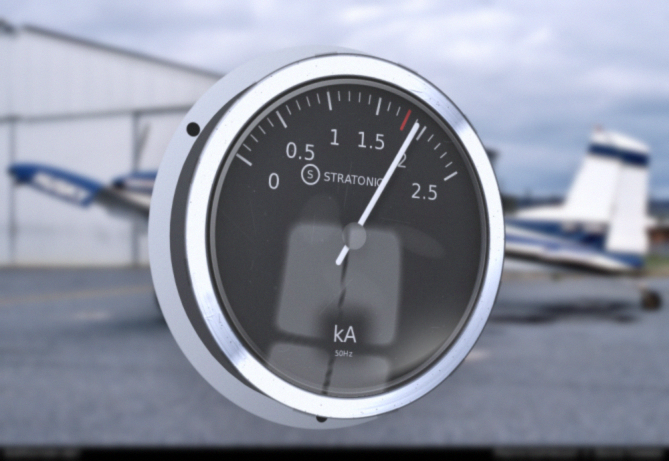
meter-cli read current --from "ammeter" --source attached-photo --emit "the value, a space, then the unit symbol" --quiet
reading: 1.9 kA
